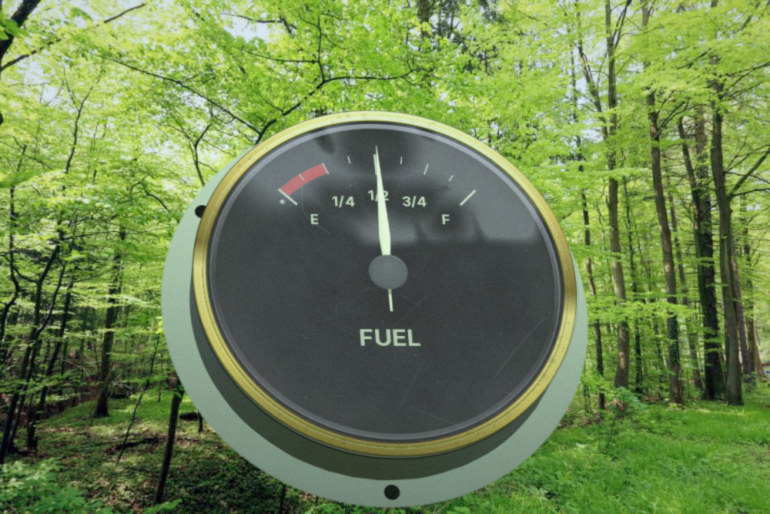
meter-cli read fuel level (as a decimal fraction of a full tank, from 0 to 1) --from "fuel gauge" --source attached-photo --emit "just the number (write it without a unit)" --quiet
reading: 0.5
